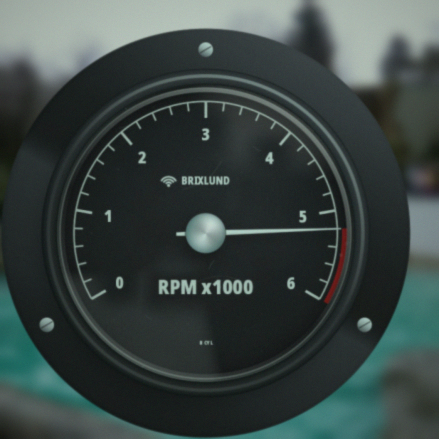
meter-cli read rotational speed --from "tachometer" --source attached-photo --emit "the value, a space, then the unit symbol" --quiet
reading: 5200 rpm
